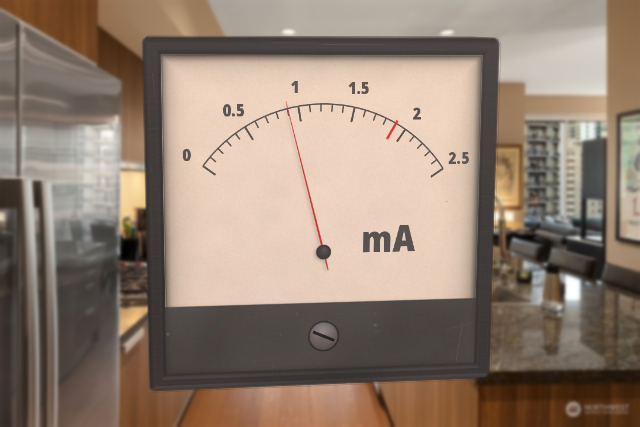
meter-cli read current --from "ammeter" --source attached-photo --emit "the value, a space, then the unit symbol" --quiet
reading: 0.9 mA
